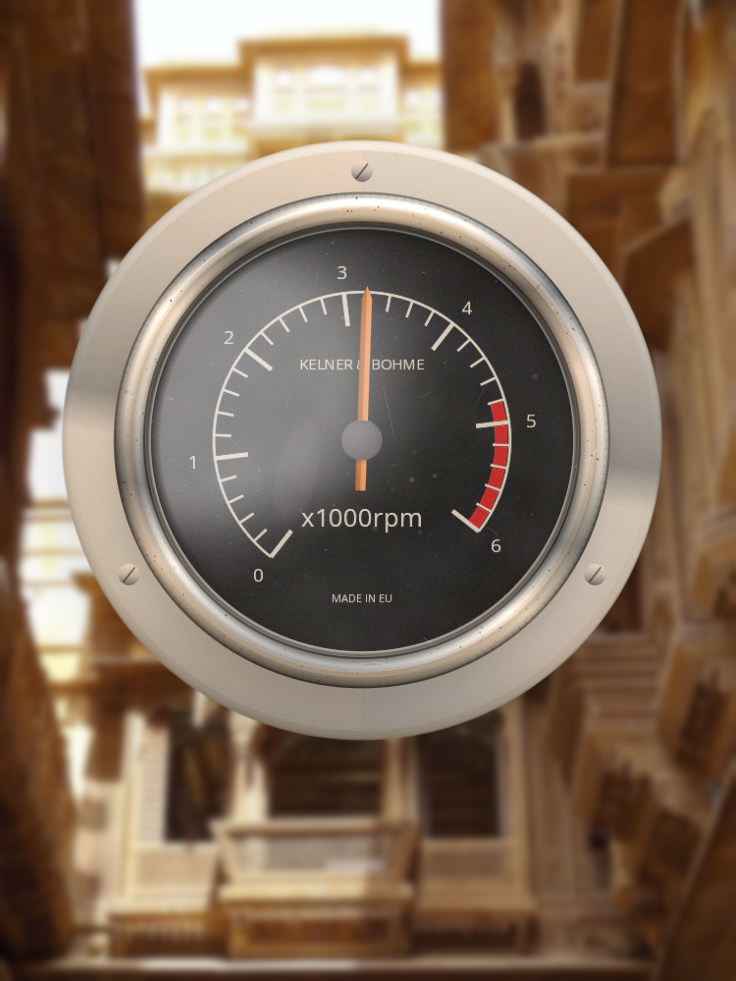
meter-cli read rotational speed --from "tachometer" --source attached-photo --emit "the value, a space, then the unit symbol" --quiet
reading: 3200 rpm
